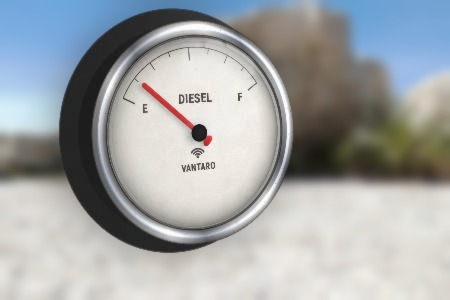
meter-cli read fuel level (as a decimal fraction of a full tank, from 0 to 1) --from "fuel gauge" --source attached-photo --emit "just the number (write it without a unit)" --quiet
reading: 0.125
